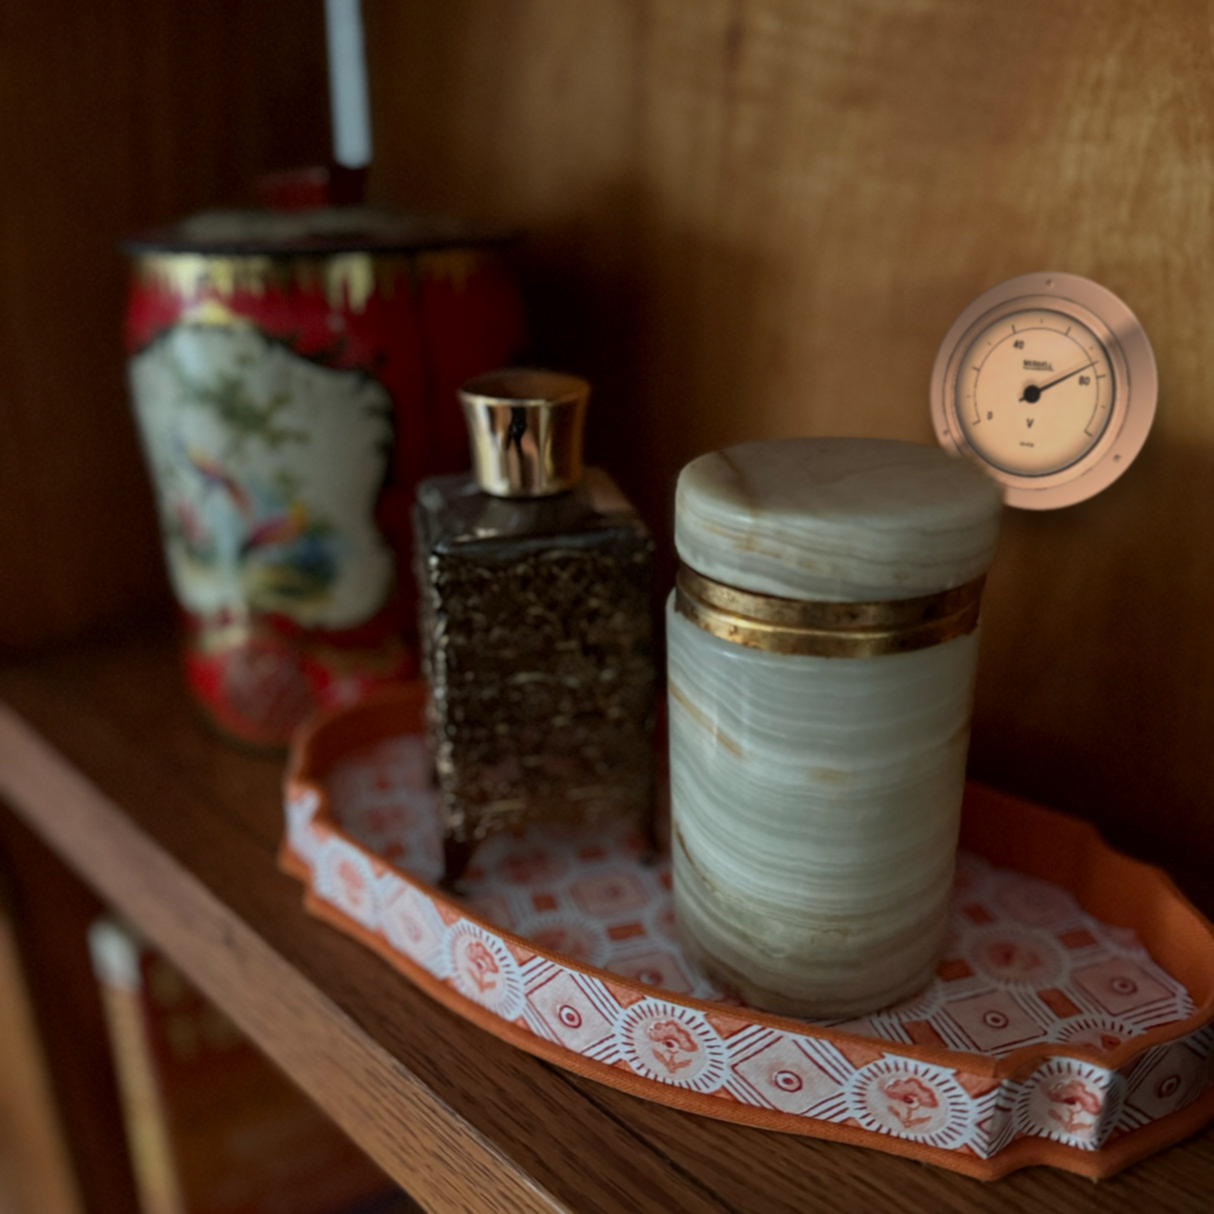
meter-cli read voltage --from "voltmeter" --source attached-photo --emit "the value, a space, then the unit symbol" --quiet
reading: 75 V
